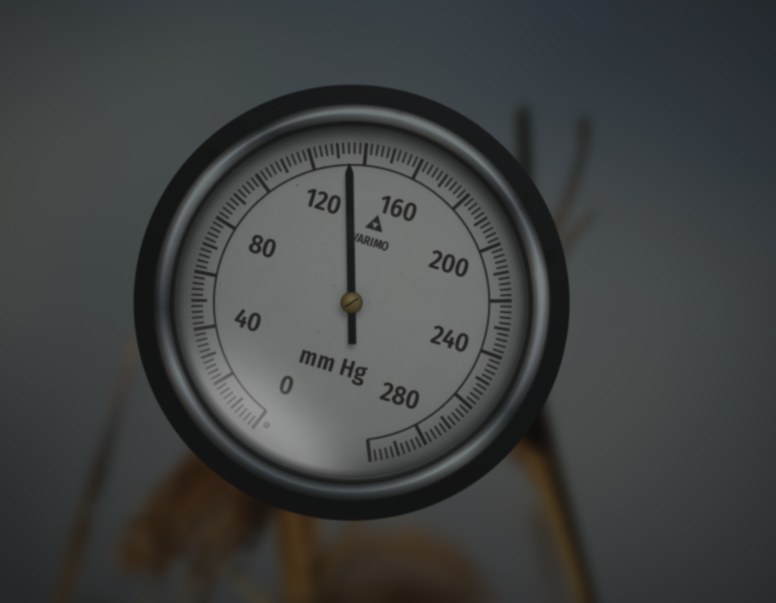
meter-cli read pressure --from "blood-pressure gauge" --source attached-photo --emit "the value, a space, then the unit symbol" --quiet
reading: 134 mmHg
